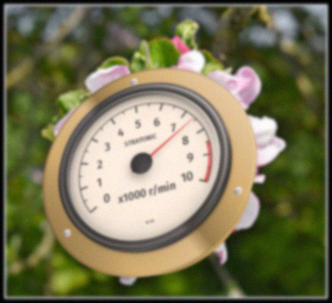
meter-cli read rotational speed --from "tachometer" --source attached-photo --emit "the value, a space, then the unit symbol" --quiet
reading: 7500 rpm
